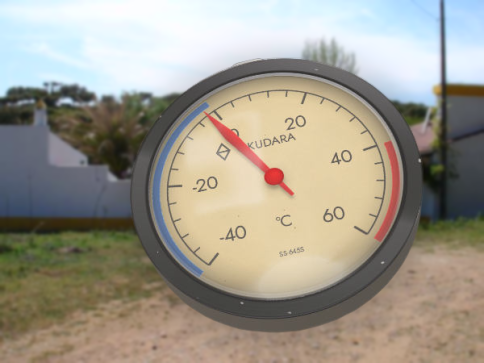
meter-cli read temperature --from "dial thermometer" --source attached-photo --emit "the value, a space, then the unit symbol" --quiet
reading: -2 °C
